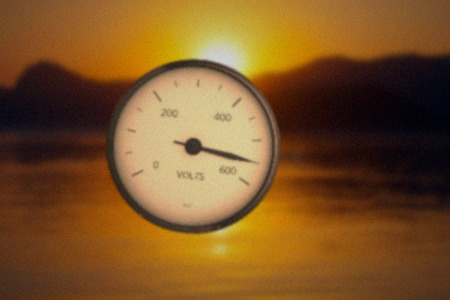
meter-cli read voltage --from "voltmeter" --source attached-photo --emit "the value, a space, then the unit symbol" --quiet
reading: 550 V
